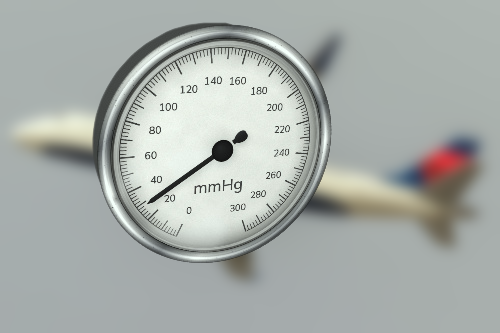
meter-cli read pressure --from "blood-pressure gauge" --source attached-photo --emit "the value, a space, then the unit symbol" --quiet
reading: 30 mmHg
